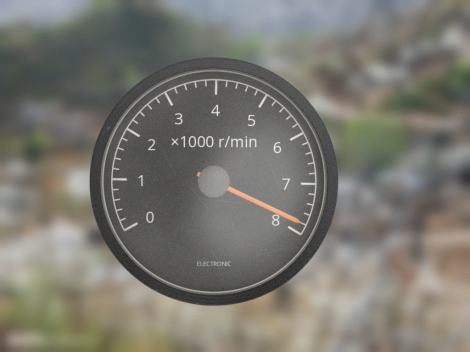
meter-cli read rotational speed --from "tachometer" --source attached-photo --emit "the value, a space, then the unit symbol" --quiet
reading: 7800 rpm
